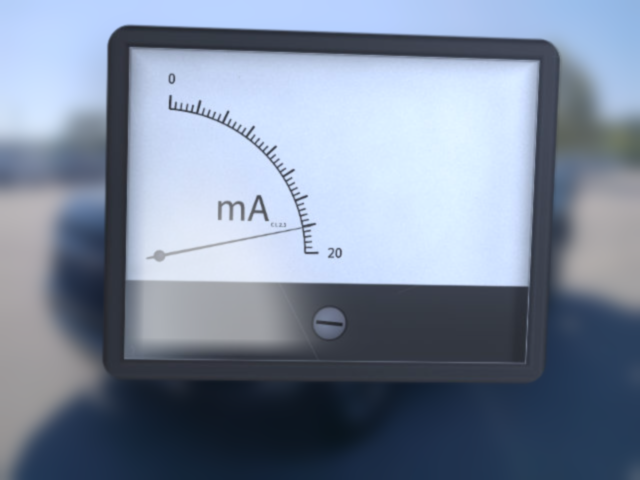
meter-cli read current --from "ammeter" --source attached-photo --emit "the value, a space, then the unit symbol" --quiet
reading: 17.5 mA
